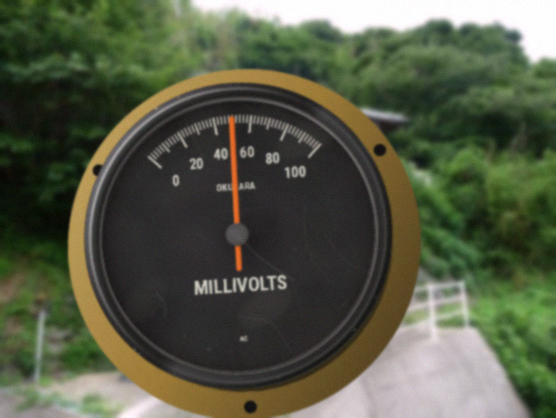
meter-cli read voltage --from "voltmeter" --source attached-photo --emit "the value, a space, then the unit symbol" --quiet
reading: 50 mV
